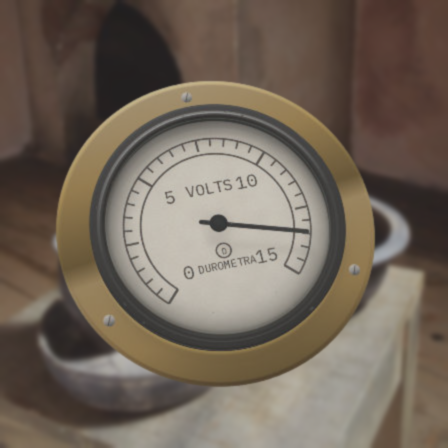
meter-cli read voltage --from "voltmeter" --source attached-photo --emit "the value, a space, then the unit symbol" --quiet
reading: 13.5 V
